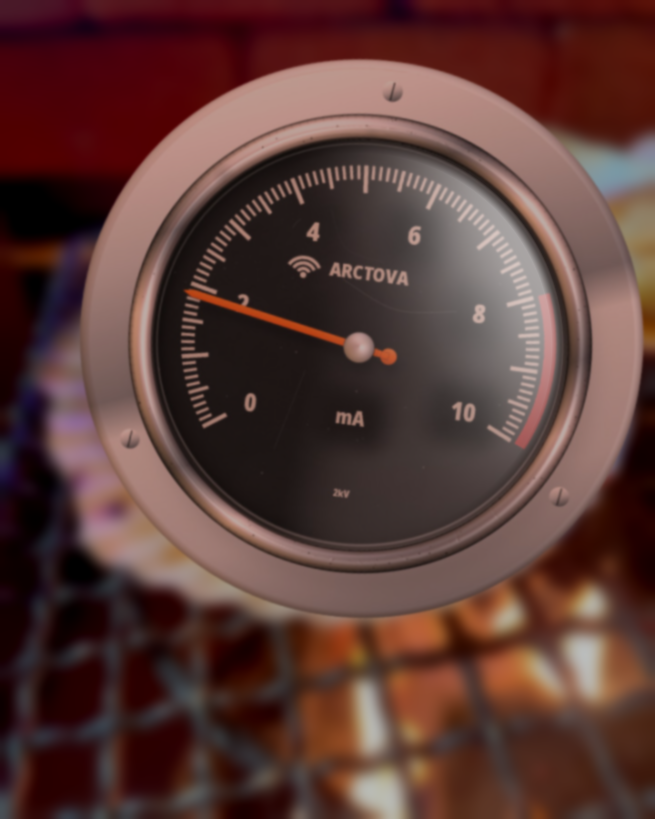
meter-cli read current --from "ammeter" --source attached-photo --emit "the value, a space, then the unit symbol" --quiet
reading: 1.9 mA
